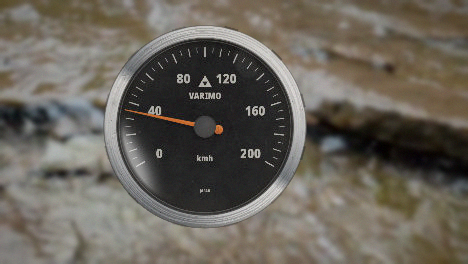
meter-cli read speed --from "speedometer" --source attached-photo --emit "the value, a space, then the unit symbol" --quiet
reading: 35 km/h
